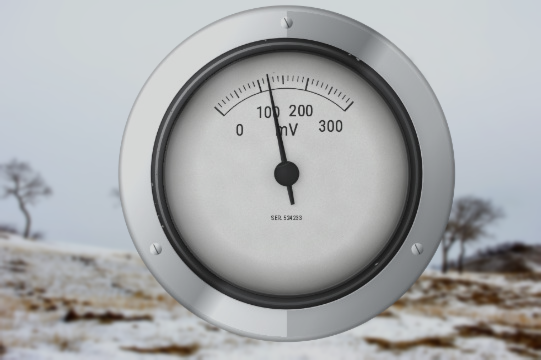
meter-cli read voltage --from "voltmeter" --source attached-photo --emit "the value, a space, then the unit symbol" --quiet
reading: 120 mV
